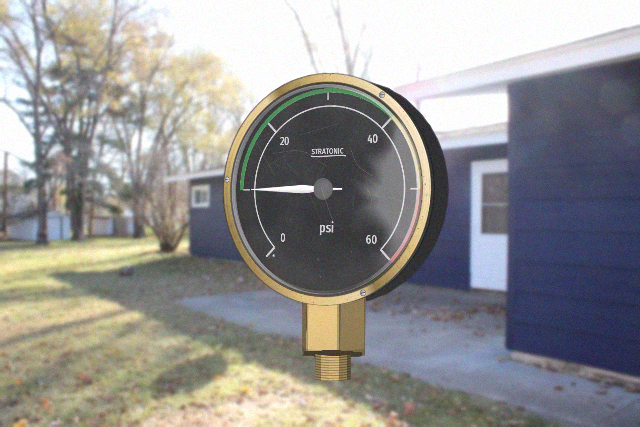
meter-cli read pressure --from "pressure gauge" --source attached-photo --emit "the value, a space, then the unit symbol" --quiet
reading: 10 psi
